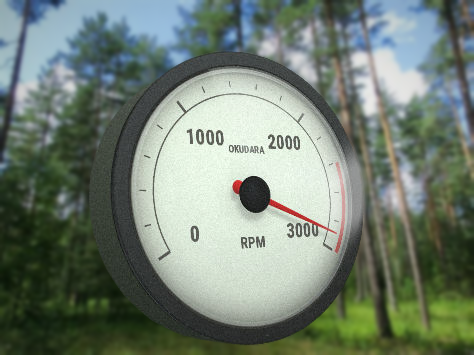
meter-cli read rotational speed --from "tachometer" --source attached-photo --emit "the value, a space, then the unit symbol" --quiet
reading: 2900 rpm
